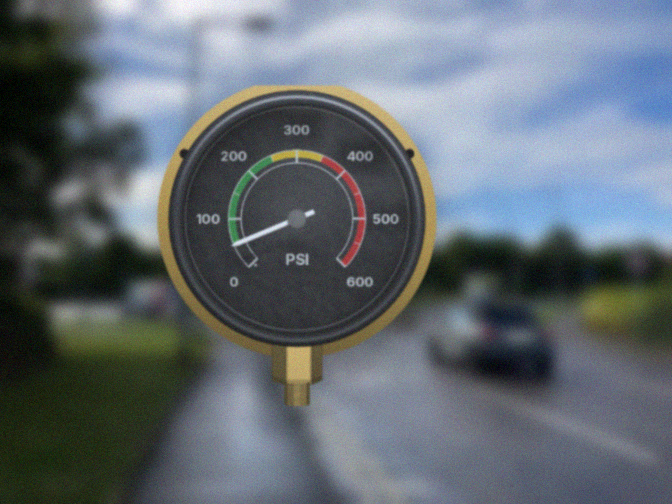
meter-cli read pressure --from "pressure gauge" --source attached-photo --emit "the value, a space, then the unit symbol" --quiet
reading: 50 psi
